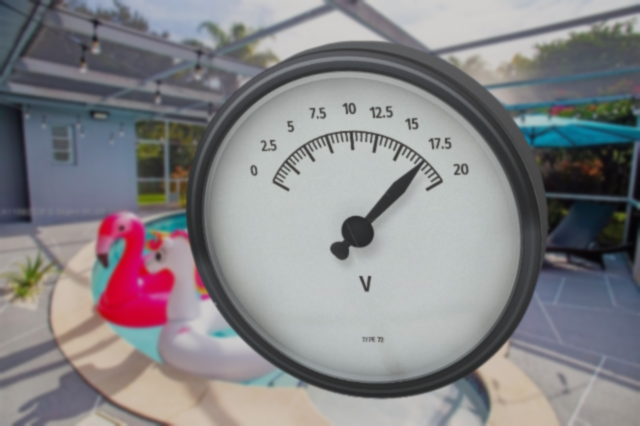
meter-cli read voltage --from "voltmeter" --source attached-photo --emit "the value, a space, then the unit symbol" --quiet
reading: 17.5 V
